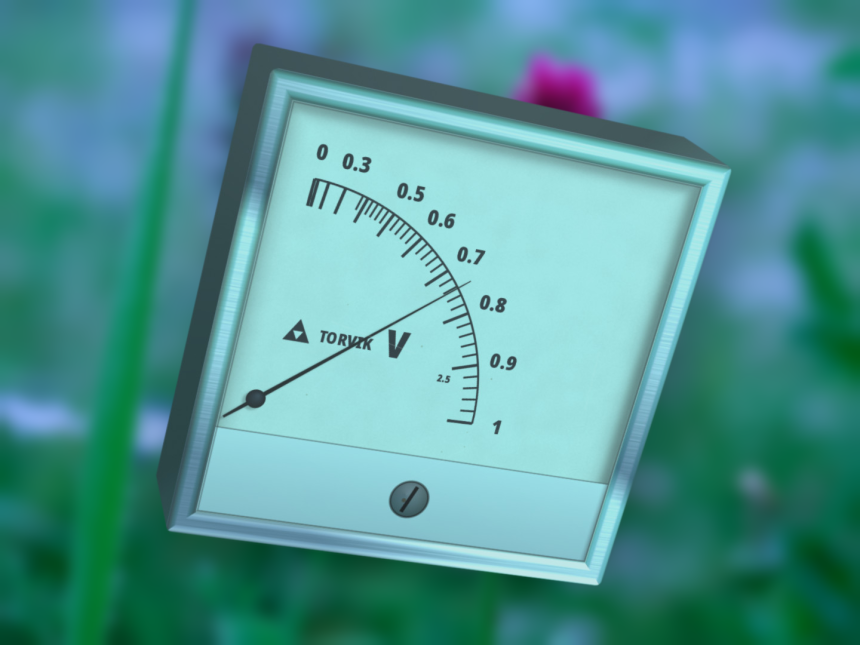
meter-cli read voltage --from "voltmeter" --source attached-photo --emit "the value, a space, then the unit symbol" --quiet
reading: 0.74 V
